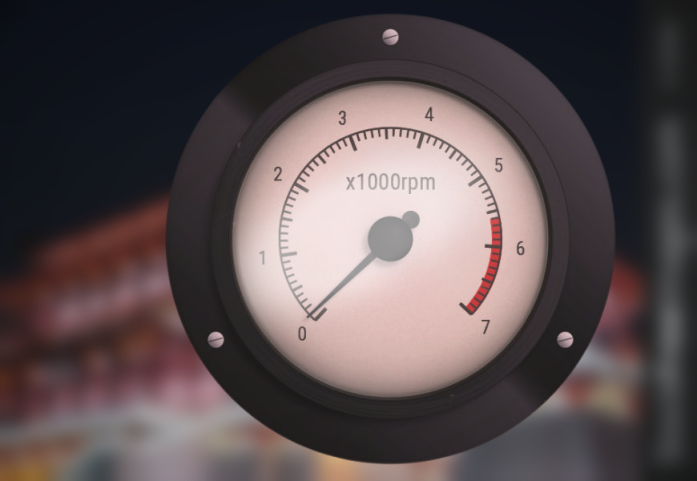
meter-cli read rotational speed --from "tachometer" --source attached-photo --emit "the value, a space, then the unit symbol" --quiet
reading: 100 rpm
